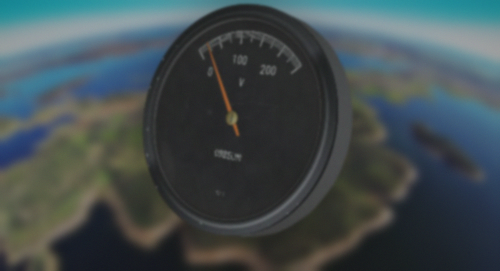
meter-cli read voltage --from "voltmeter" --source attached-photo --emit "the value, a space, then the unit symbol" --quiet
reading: 25 V
